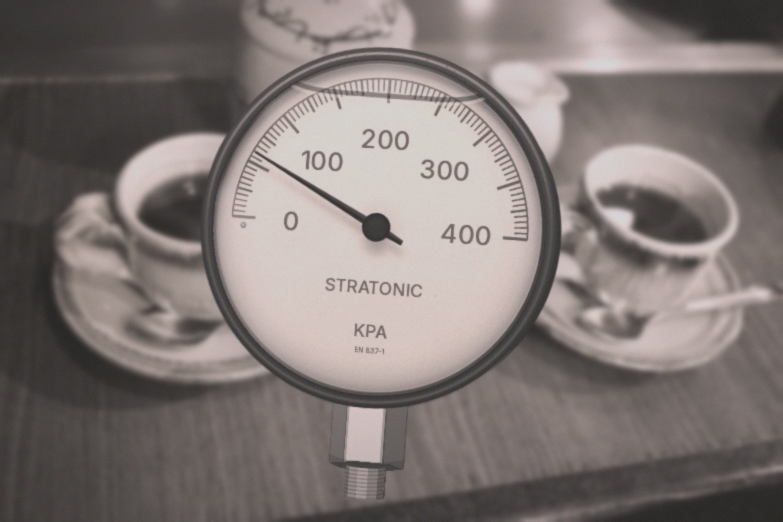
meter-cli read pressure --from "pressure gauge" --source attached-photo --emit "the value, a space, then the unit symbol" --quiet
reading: 60 kPa
